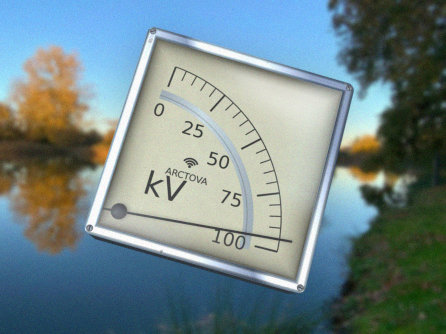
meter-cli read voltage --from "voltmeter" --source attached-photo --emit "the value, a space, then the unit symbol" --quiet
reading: 95 kV
